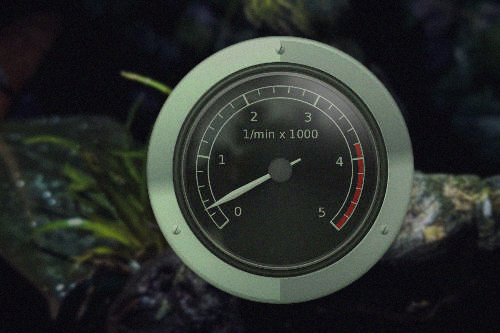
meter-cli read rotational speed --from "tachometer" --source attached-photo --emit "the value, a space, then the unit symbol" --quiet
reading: 300 rpm
